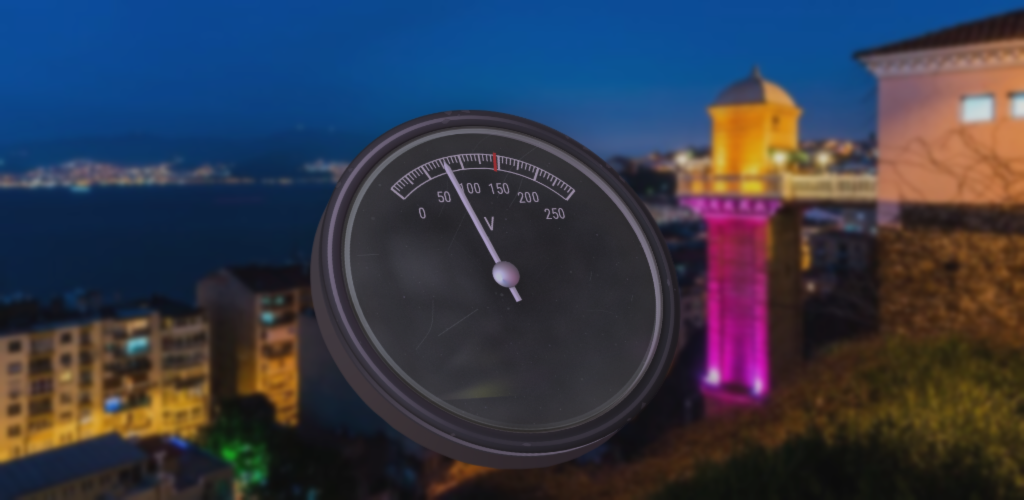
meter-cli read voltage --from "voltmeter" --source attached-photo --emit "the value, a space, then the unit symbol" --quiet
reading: 75 V
